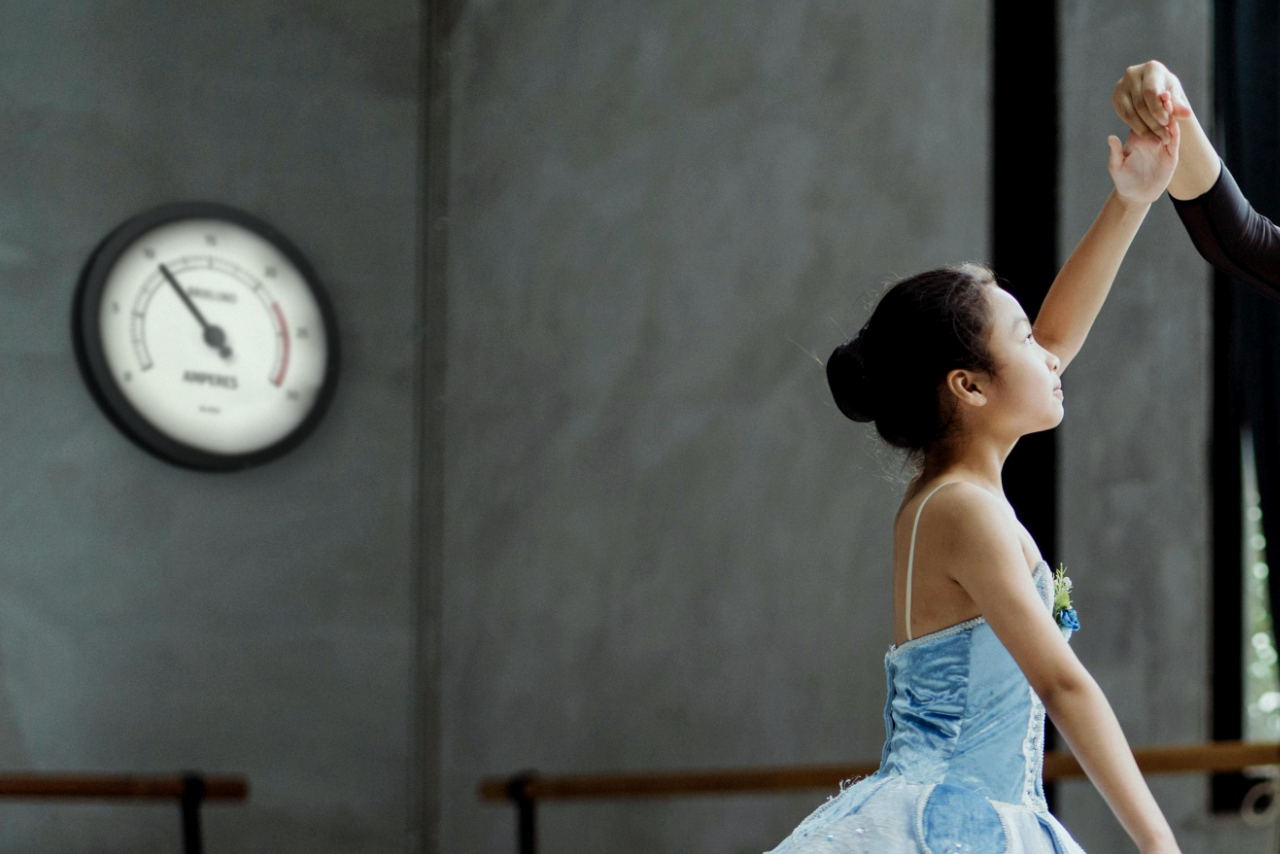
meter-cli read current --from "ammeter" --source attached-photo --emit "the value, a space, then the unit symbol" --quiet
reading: 10 A
